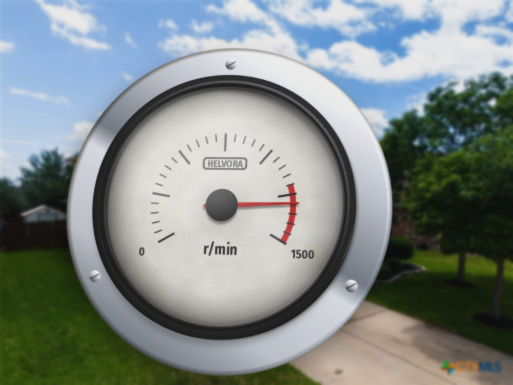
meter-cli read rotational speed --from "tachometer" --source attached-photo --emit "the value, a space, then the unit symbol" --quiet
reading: 1300 rpm
